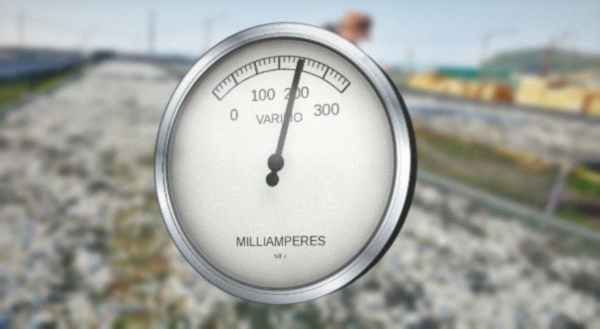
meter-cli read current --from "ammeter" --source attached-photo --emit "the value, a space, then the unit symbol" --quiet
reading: 200 mA
